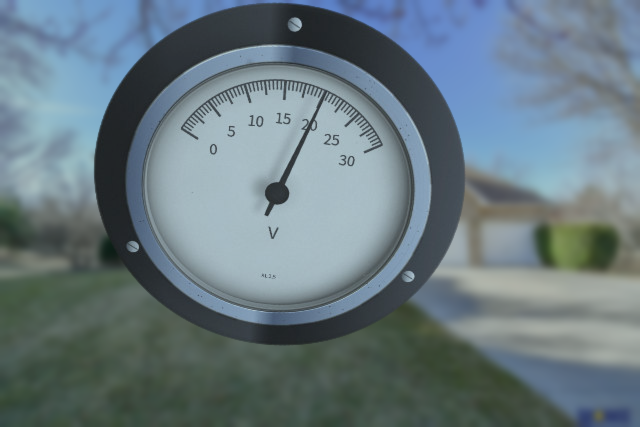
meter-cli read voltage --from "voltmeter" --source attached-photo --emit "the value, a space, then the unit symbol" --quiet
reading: 20 V
